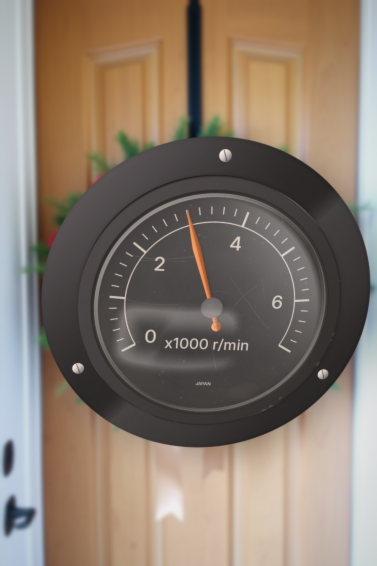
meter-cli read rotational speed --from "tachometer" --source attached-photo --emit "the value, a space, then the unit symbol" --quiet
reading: 3000 rpm
